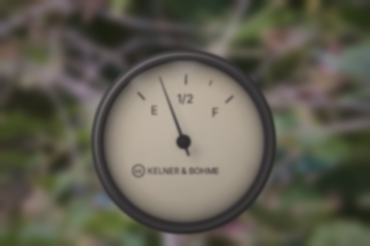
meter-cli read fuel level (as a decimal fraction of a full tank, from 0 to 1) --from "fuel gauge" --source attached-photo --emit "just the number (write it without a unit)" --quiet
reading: 0.25
